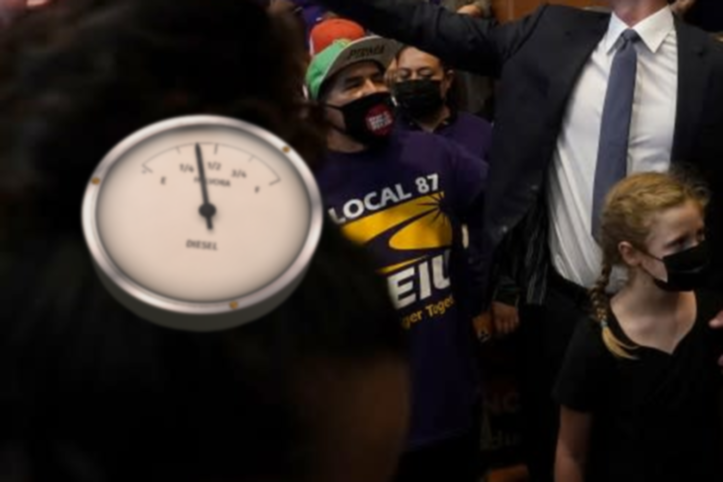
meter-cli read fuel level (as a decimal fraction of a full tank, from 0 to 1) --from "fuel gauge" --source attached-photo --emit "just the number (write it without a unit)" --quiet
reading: 0.375
